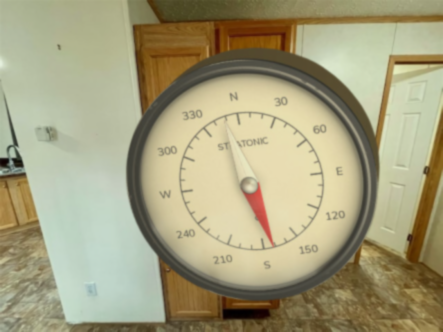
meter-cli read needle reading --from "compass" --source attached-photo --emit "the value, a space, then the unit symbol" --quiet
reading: 170 °
